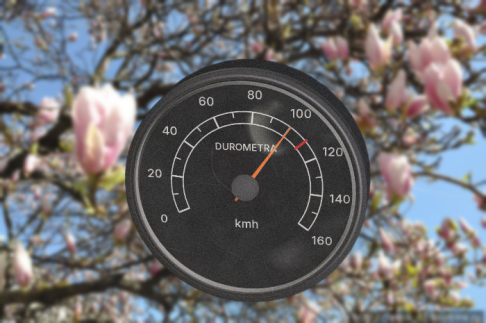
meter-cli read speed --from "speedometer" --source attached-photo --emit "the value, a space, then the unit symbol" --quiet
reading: 100 km/h
